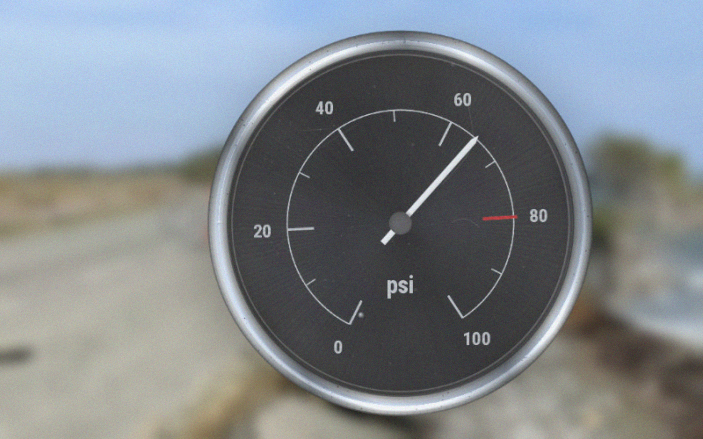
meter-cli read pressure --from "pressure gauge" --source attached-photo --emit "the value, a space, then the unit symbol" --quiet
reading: 65 psi
